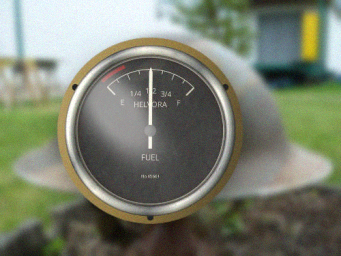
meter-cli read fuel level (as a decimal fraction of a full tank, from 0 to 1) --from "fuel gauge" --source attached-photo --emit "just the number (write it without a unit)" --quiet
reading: 0.5
